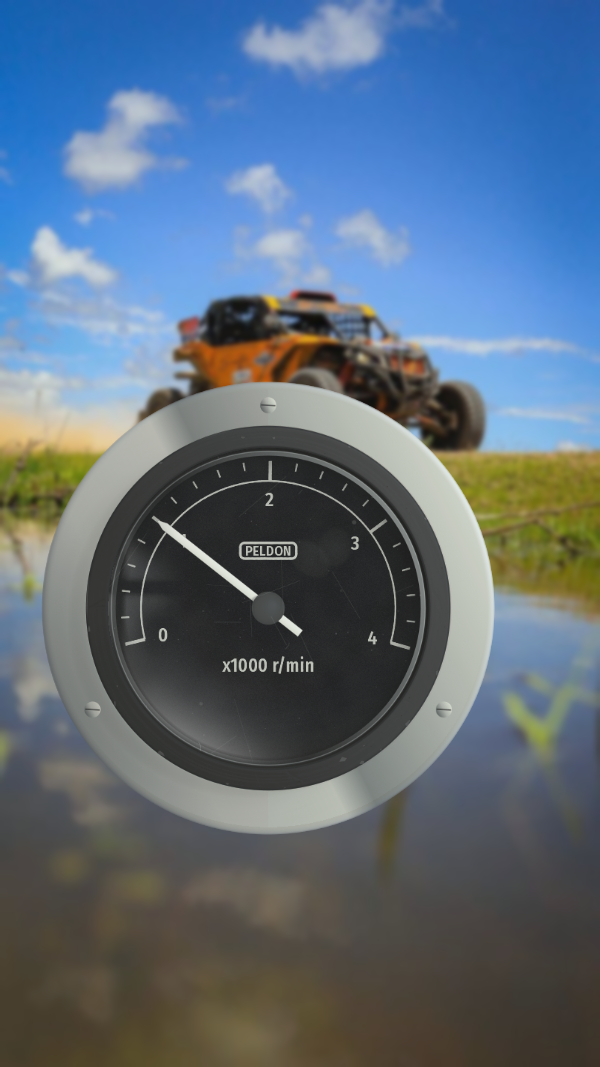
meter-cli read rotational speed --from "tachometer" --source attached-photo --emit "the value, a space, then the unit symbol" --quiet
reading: 1000 rpm
